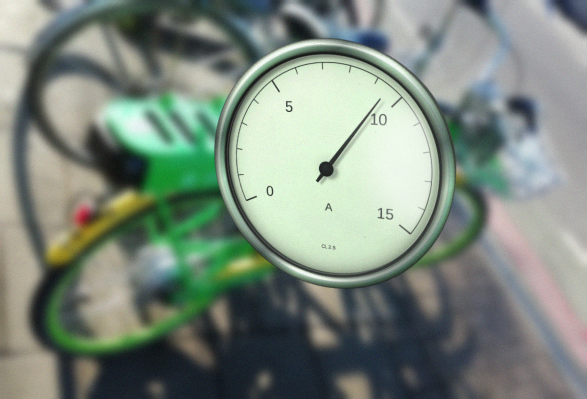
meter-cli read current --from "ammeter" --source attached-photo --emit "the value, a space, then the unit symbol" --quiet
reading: 9.5 A
